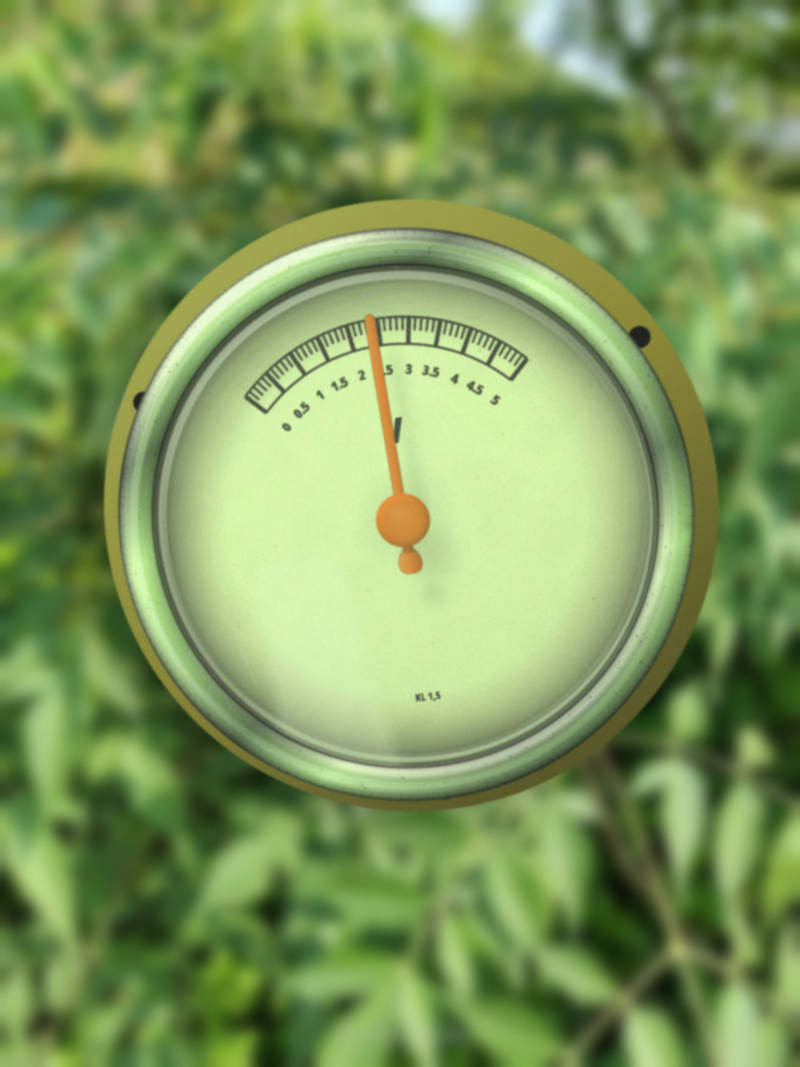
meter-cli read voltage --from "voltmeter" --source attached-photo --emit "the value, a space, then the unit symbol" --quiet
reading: 2.4 V
